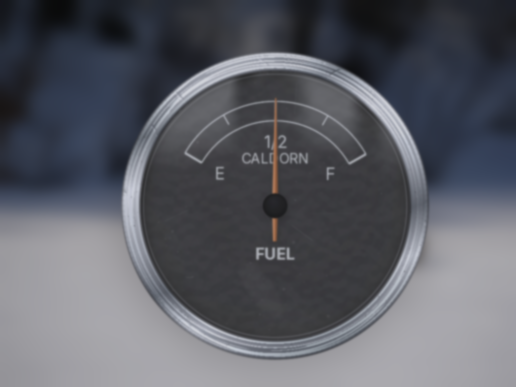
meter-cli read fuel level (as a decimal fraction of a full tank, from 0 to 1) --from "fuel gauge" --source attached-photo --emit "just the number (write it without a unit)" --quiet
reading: 0.5
